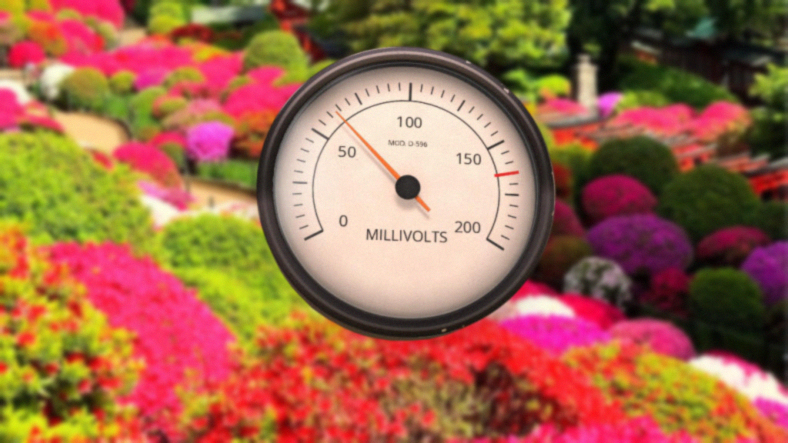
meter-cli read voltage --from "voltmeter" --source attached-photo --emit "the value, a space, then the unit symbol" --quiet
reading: 62.5 mV
